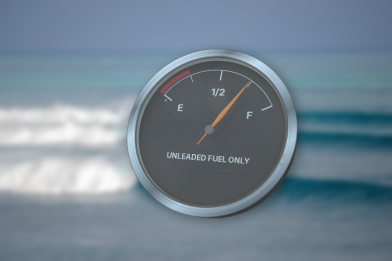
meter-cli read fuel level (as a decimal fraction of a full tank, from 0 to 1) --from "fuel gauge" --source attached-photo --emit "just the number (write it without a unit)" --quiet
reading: 0.75
